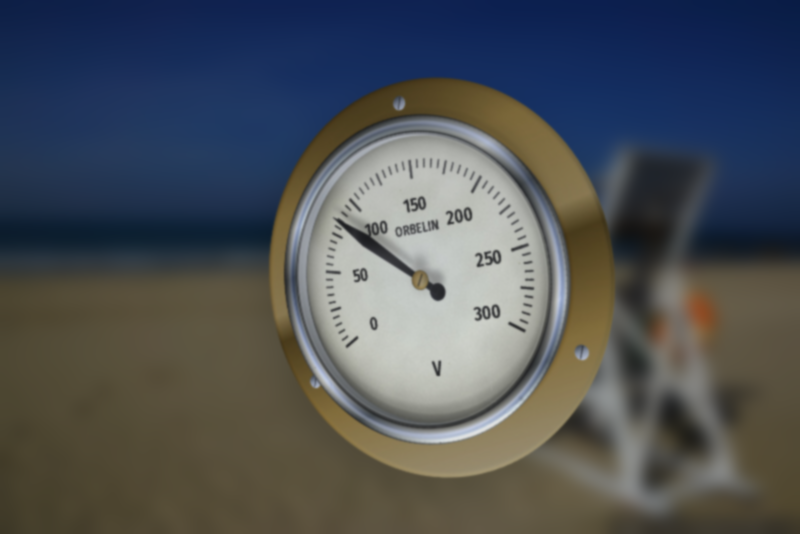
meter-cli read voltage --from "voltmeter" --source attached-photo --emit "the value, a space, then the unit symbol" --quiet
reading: 85 V
